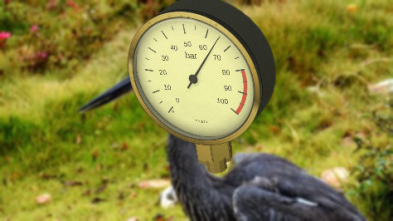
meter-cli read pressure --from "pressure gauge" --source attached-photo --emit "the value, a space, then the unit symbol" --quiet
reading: 65 bar
